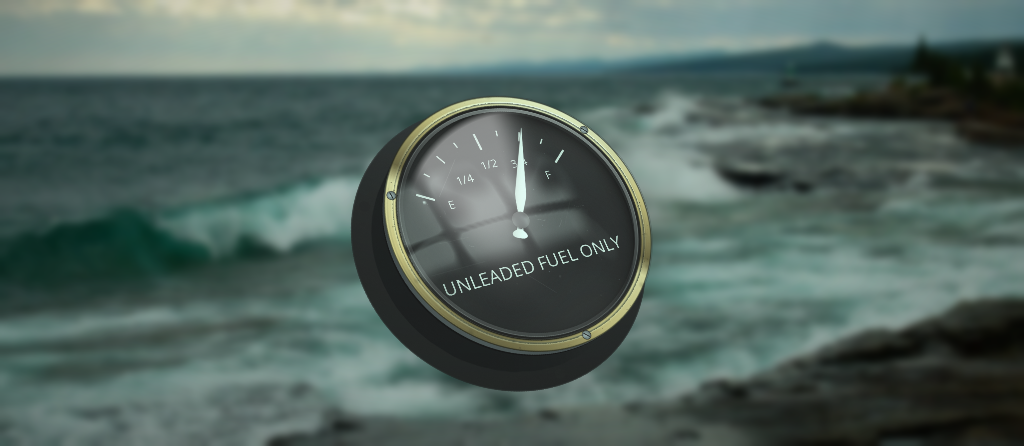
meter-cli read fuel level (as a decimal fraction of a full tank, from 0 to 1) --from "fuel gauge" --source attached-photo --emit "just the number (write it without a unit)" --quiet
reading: 0.75
